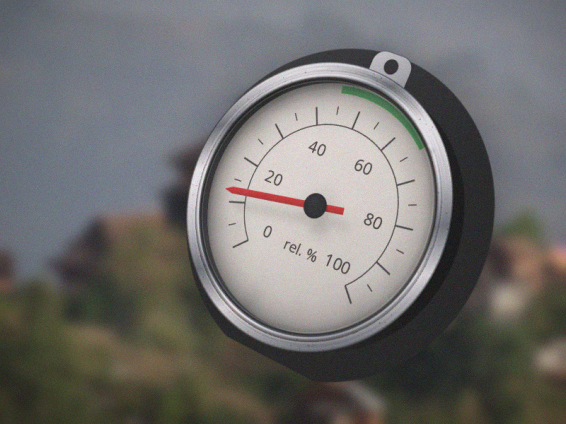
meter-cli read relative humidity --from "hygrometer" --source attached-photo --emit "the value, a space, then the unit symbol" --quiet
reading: 12.5 %
